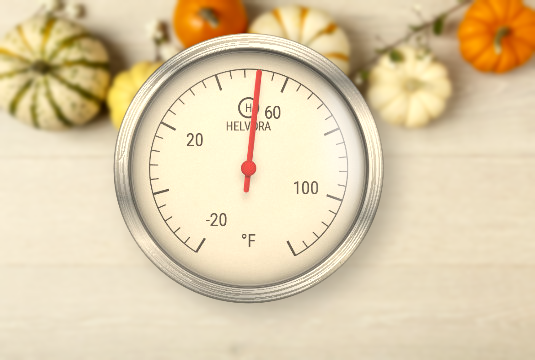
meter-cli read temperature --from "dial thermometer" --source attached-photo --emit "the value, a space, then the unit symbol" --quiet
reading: 52 °F
